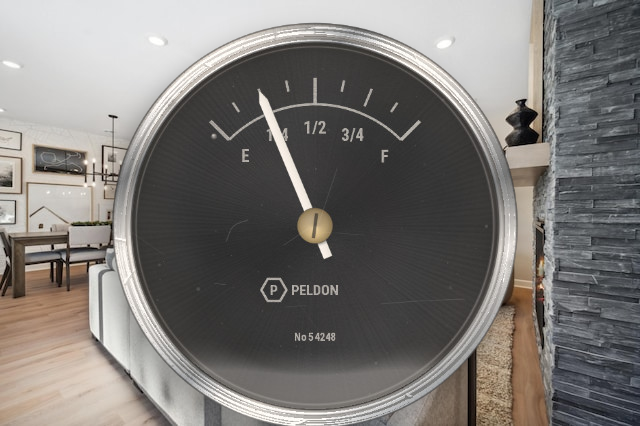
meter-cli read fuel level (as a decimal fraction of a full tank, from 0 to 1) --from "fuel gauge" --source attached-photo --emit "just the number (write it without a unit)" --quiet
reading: 0.25
